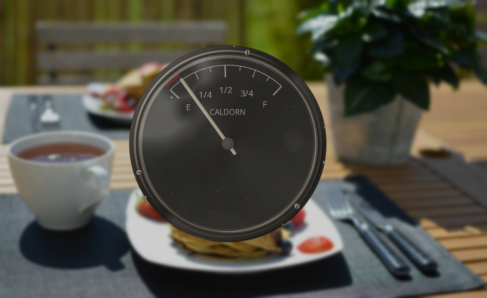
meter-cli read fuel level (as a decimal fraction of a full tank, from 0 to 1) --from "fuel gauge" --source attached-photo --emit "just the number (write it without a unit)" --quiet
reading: 0.125
